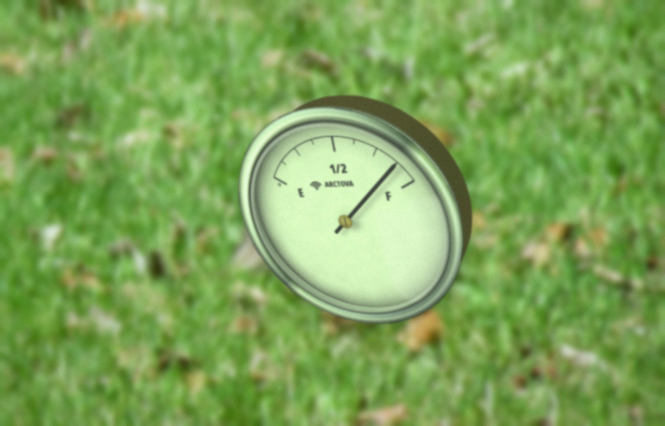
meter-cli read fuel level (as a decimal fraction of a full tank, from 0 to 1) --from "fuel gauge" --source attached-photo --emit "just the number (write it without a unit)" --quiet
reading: 0.875
